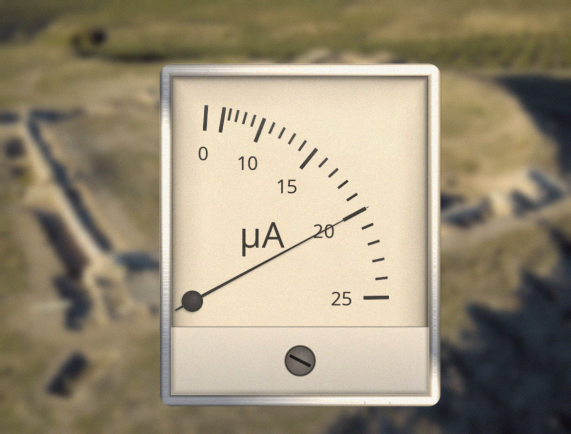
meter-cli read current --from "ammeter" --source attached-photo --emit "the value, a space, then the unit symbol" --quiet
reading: 20 µA
